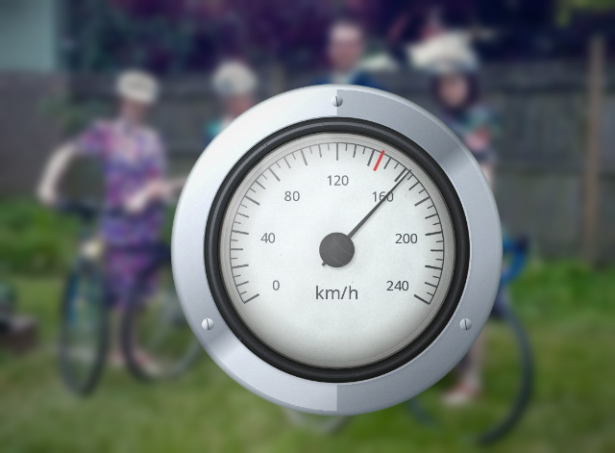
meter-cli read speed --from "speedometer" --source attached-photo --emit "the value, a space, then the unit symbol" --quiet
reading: 162.5 km/h
